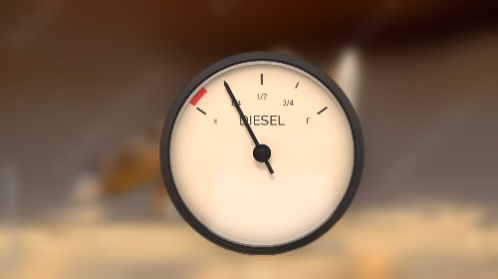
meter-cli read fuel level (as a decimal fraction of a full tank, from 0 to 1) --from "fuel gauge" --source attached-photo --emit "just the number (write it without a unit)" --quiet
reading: 0.25
